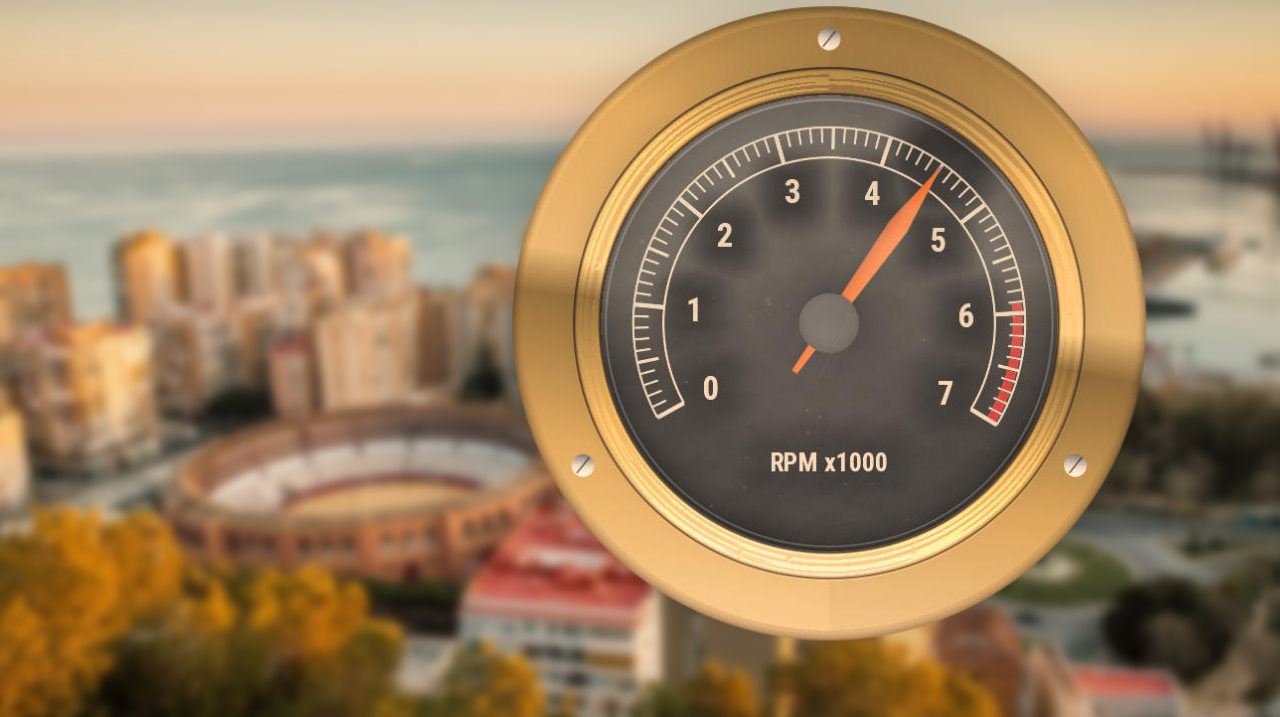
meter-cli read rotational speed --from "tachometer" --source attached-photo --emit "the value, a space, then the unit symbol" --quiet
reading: 4500 rpm
